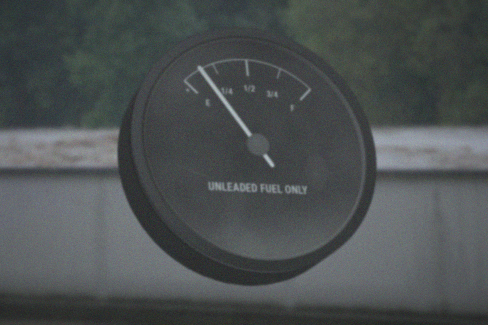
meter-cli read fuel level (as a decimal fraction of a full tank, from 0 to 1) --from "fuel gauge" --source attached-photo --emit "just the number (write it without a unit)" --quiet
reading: 0.125
